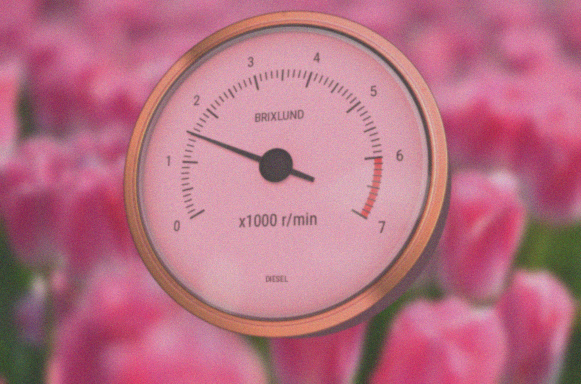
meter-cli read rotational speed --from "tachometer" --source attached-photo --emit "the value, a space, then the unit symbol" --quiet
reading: 1500 rpm
